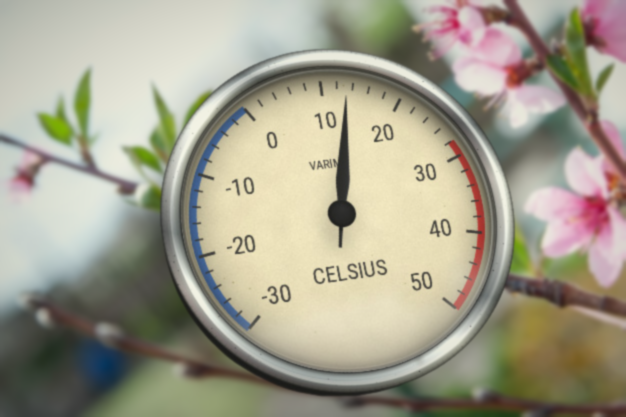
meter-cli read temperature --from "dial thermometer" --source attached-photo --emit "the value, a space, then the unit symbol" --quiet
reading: 13 °C
